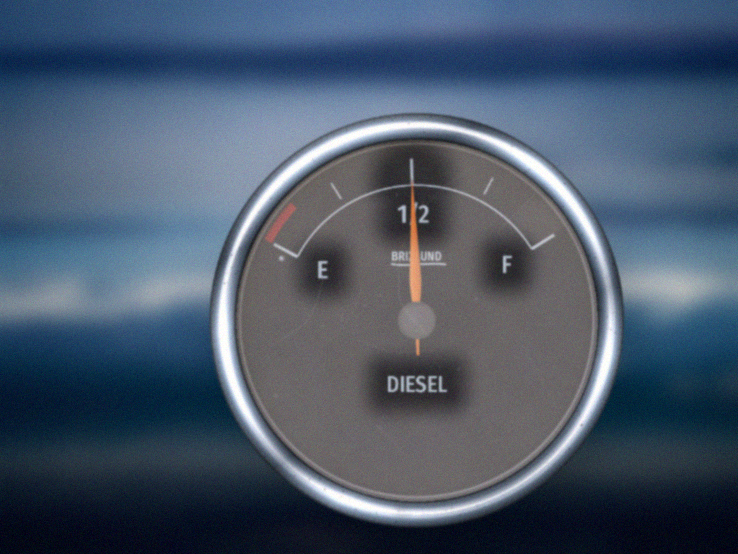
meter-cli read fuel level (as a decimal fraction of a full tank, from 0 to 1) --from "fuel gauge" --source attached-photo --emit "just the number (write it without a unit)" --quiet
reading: 0.5
